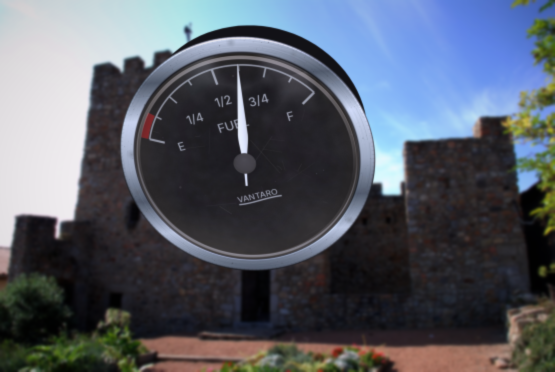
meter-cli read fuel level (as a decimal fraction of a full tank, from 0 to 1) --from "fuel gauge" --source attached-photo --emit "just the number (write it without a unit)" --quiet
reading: 0.625
